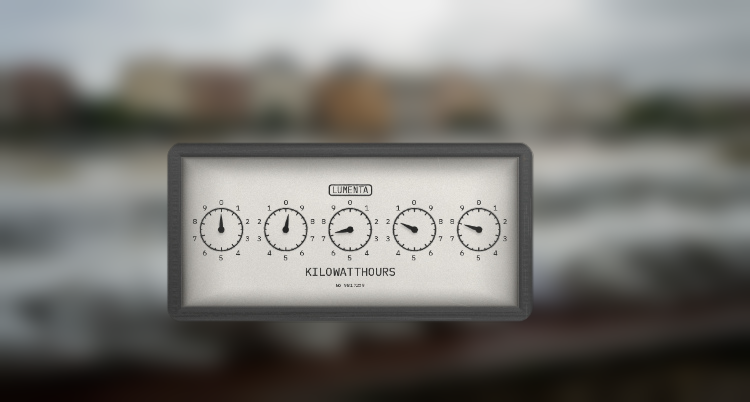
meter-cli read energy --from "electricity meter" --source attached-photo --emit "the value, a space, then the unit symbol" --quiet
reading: 99718 kWh
